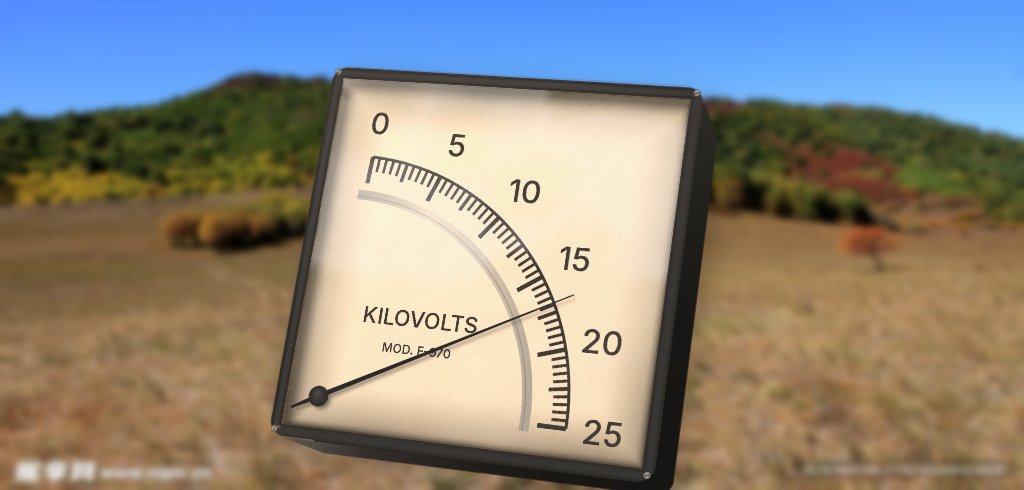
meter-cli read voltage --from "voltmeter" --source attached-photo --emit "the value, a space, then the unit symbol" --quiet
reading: 17 kV
